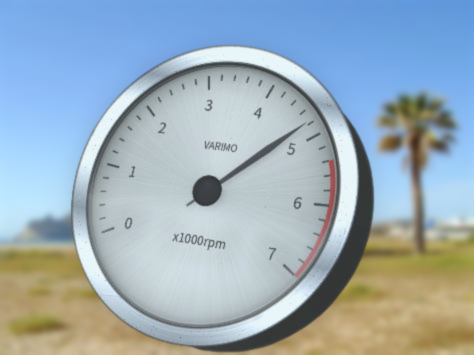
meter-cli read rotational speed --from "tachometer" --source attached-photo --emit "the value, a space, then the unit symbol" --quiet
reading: 4800 rpm
